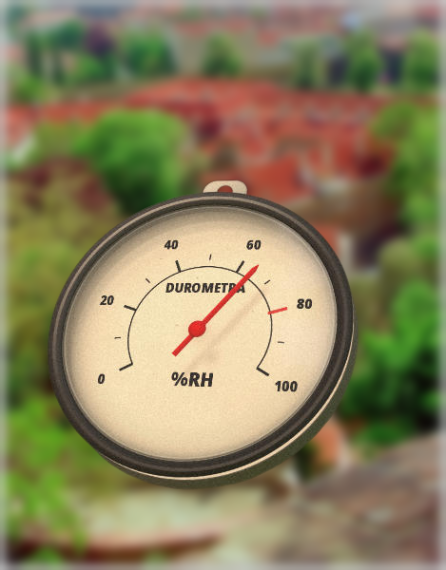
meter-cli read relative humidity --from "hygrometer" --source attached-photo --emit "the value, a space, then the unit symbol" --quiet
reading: 65 %
